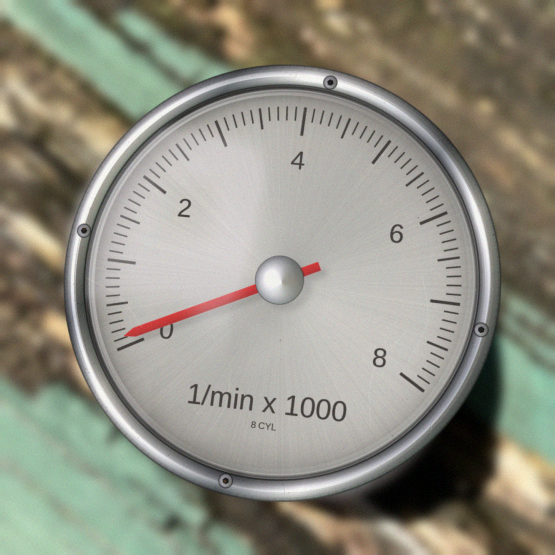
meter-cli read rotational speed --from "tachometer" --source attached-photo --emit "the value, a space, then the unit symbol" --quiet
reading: 100 rpm
